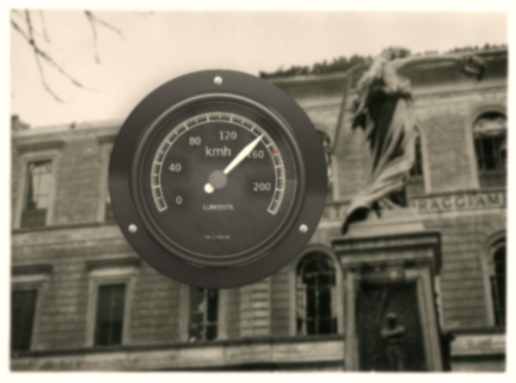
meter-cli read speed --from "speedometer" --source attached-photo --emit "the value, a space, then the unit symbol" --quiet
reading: 150 km/h
